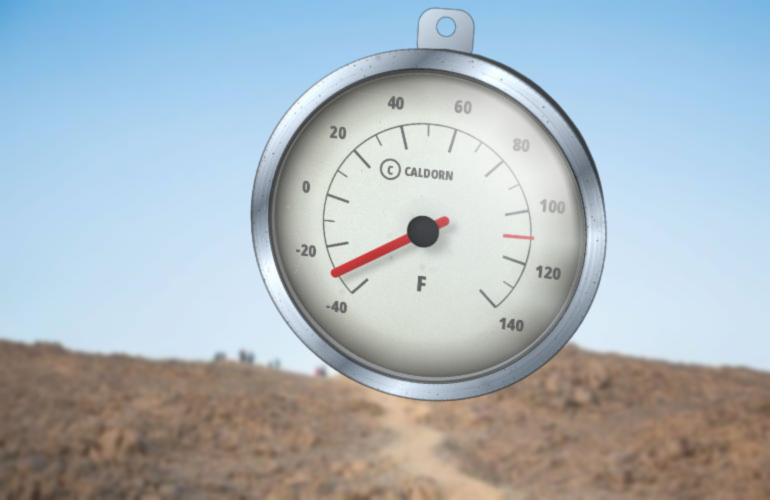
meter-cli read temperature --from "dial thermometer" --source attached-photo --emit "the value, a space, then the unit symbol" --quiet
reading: -30 °F
